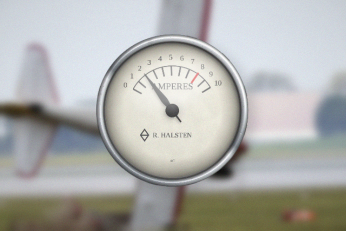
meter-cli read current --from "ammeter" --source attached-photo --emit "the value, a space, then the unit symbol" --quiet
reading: 2 A
